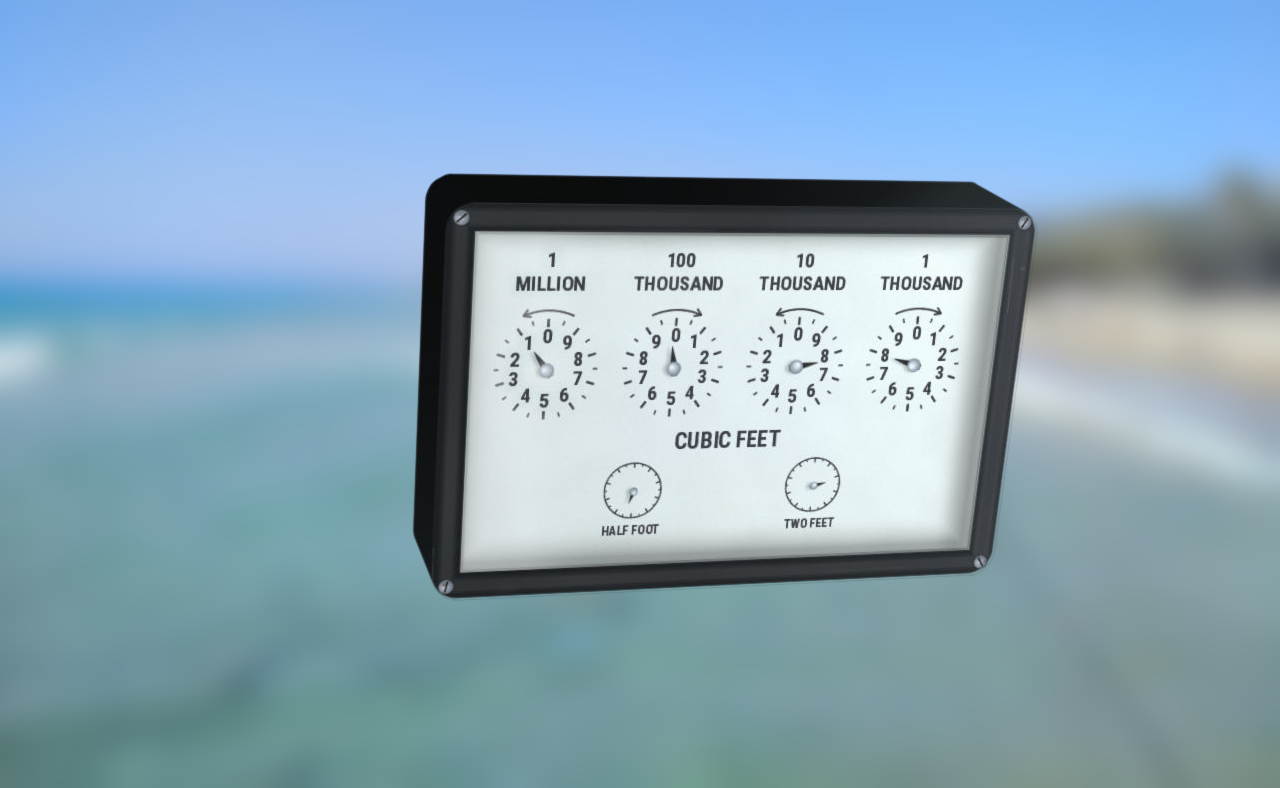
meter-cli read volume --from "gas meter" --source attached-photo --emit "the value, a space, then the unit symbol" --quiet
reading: 97800 ft³
